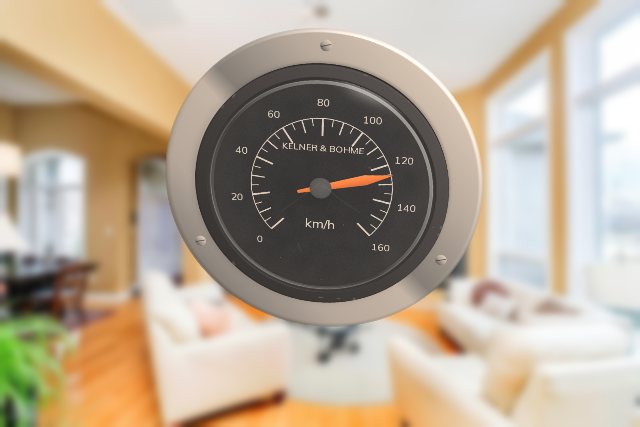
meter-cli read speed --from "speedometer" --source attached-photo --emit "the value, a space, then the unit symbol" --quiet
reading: 125 km/h
